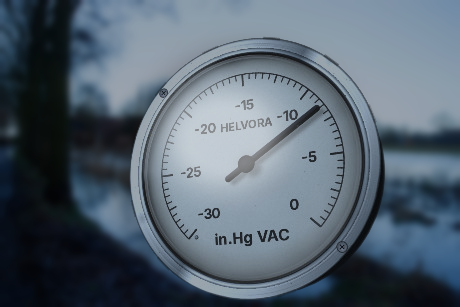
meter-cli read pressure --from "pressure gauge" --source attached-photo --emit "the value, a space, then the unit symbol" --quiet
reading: -8.5 inHg
